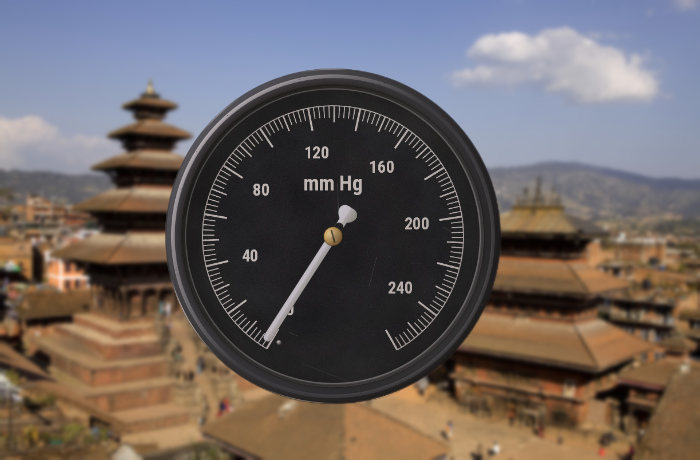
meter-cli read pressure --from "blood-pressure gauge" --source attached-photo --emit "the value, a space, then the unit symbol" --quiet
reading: 2 mmHg
